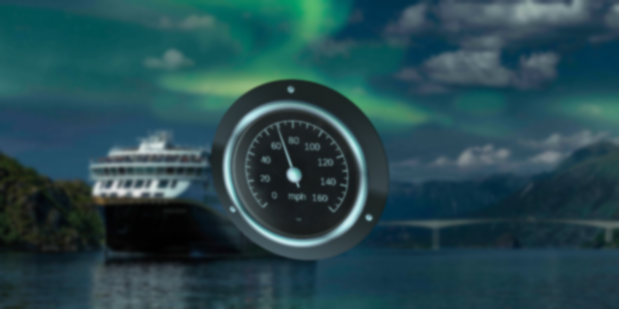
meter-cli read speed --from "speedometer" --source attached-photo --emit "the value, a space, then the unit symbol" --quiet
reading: 70 mph
